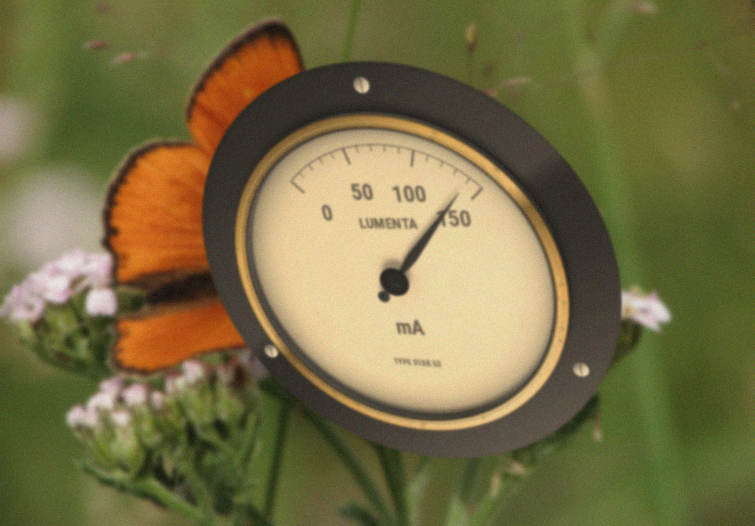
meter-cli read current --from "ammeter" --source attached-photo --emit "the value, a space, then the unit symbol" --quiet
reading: 140 mA
